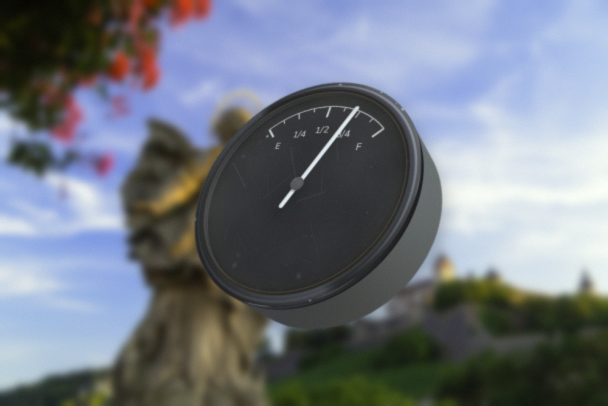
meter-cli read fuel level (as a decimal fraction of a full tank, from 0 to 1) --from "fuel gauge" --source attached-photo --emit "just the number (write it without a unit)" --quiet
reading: 0.75
